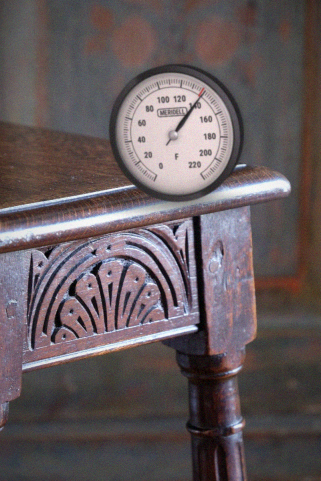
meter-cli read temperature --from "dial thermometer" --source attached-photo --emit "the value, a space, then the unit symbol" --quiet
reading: 140 °F
